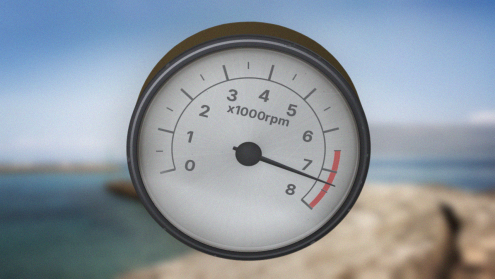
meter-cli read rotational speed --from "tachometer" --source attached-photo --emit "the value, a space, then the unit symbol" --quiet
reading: 7250 rpm
